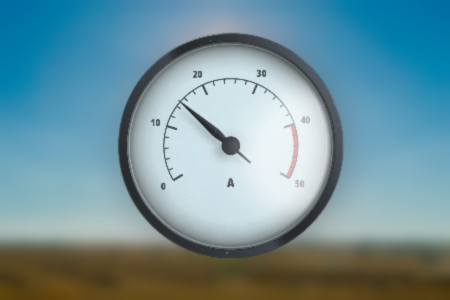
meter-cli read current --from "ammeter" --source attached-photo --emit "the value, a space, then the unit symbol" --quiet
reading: 15 A
